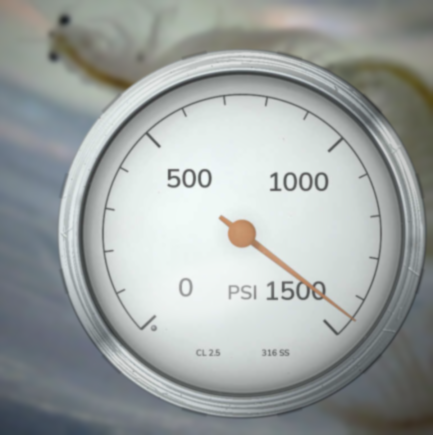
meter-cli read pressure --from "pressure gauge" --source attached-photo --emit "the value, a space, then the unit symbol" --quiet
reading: 1450 psi
